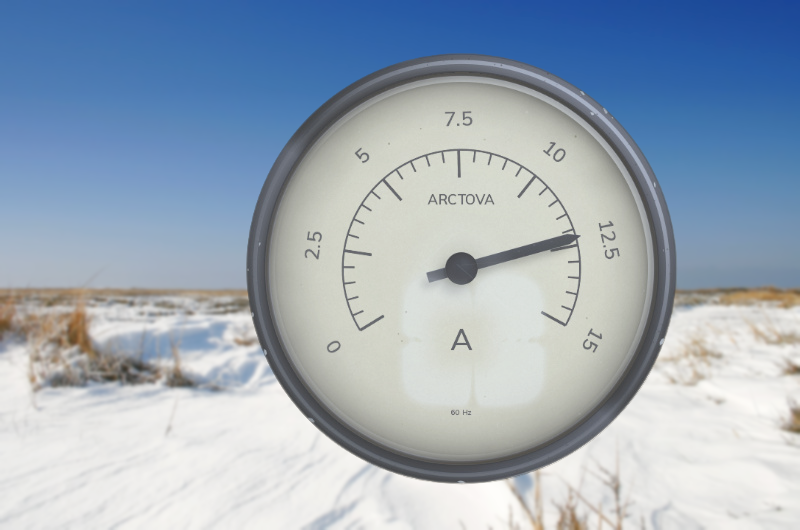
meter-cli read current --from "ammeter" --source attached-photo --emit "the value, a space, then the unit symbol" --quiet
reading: 12.25 A
